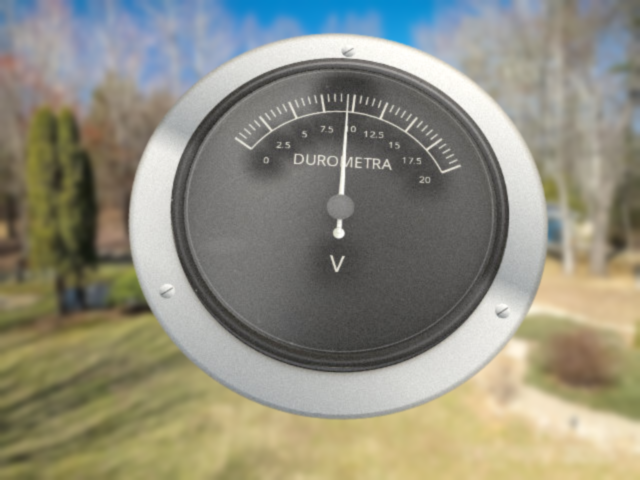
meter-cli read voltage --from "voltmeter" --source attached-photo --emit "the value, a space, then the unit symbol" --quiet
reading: 9.5 V
